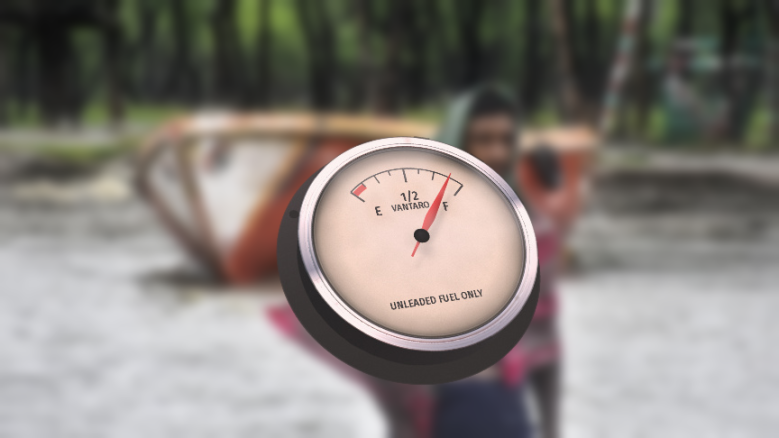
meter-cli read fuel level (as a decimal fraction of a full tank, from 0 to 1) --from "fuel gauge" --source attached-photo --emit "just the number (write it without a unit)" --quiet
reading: 0.875
